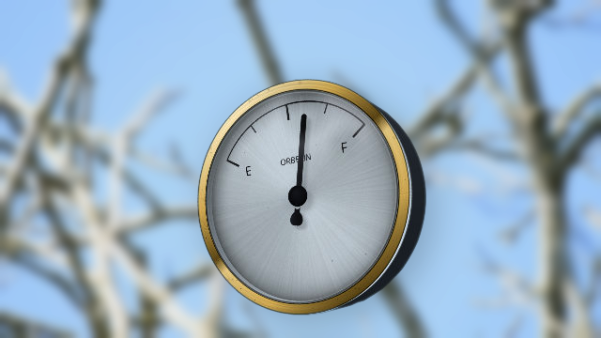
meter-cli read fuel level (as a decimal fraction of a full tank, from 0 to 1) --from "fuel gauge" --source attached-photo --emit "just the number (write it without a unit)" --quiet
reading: 0.625
